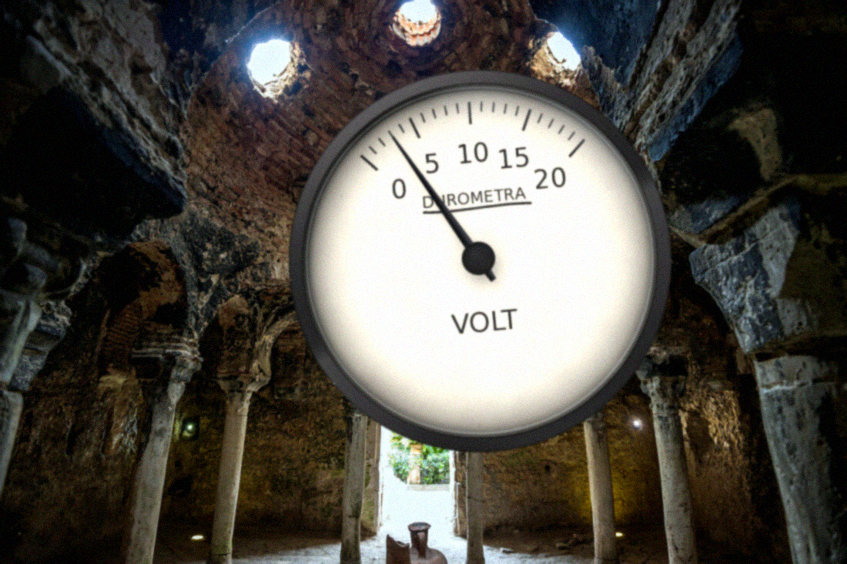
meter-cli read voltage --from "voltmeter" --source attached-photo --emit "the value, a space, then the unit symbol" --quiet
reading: 3 V
